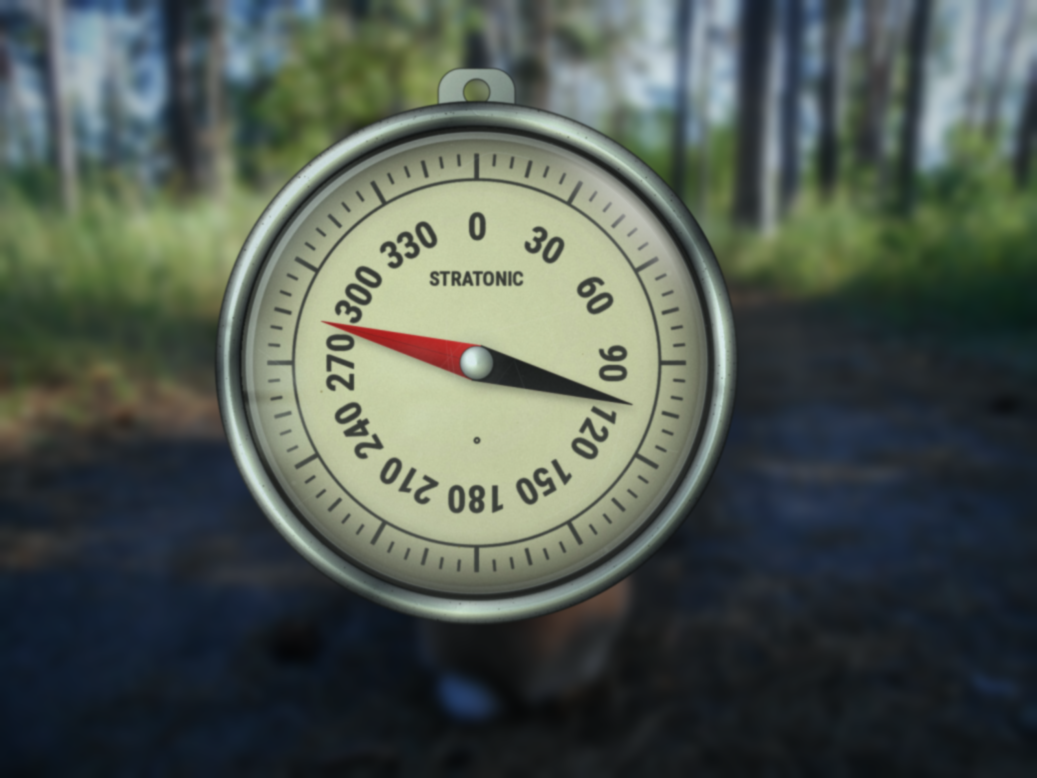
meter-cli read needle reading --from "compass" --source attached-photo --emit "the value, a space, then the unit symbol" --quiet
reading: 285 °
